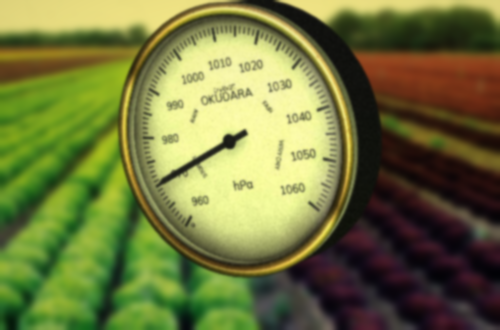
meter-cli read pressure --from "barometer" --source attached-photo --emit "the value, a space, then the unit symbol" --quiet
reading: 970 hPa
